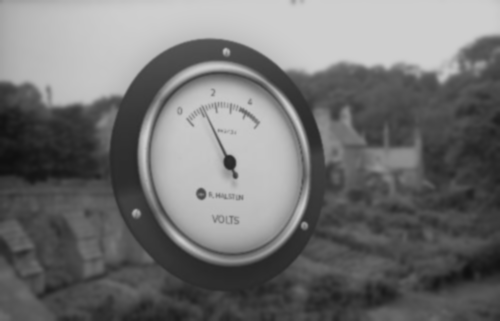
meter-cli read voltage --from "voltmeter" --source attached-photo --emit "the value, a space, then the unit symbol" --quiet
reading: 1 V
